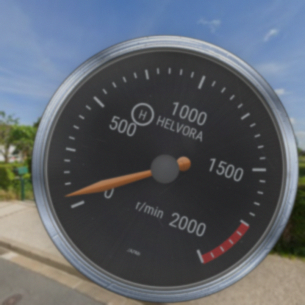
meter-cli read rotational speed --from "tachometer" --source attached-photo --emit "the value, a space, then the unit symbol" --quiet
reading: 50 rpm
